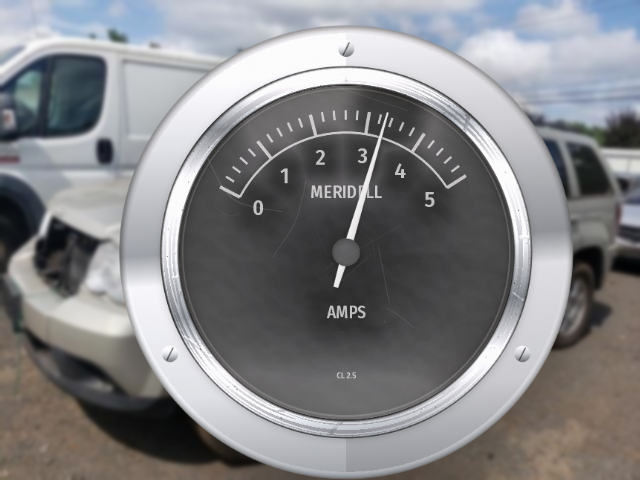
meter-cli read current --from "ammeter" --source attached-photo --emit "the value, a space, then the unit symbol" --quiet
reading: 3.3 A
